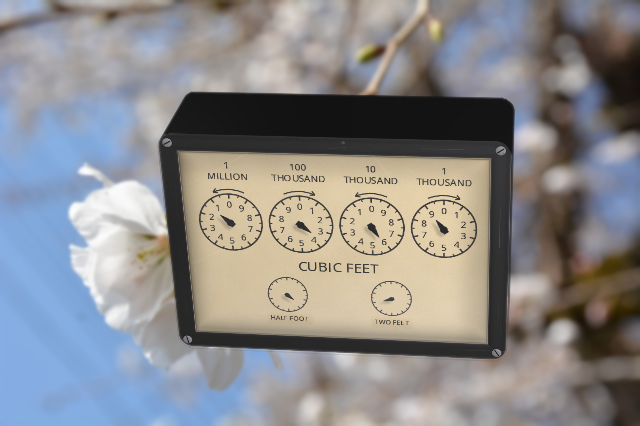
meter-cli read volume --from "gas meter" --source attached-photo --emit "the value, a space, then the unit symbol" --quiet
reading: 135900 ft³
